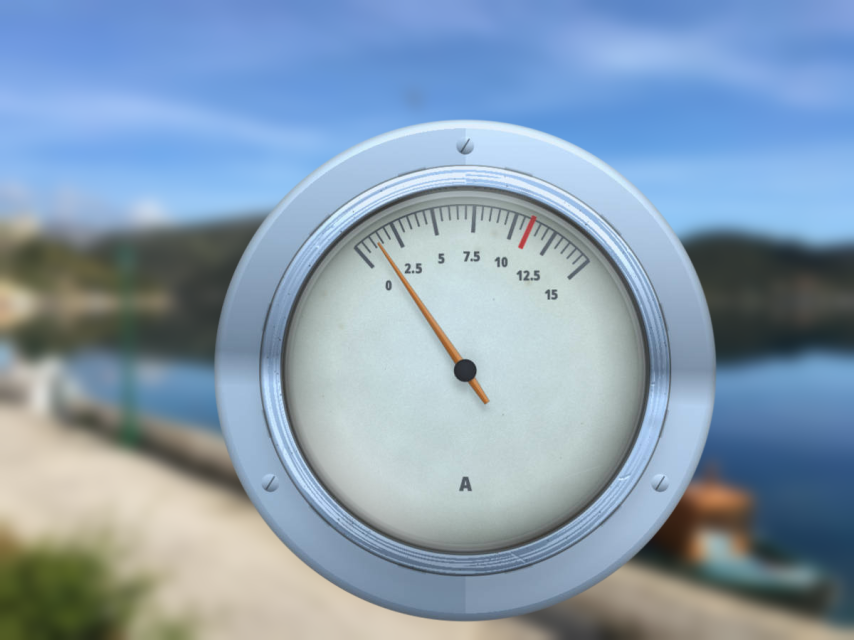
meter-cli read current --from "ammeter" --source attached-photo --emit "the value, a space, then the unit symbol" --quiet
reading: 1.25 A
